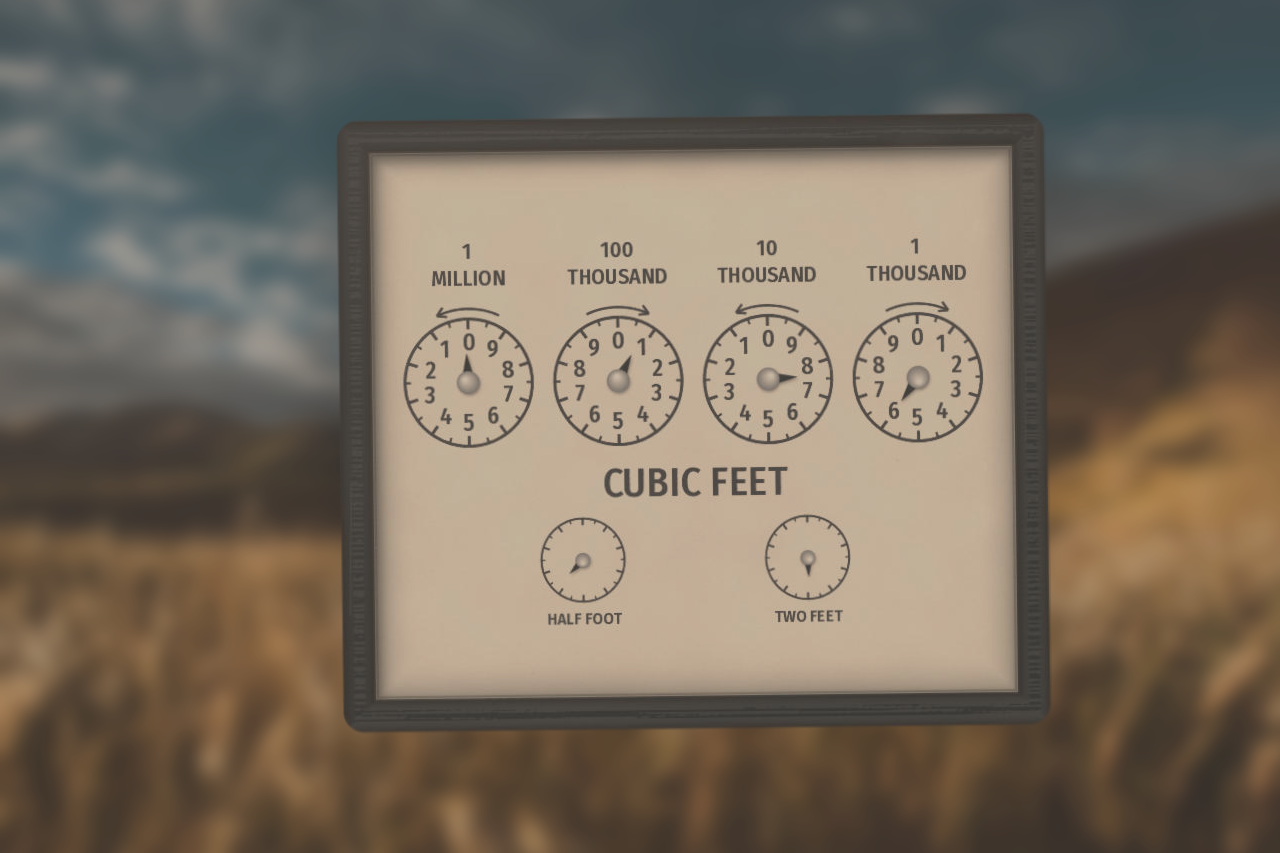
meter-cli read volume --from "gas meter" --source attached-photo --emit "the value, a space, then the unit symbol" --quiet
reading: 7600 ft³
